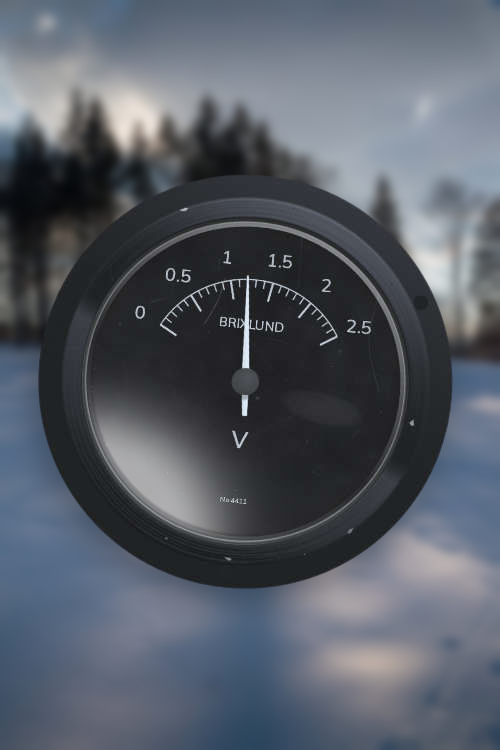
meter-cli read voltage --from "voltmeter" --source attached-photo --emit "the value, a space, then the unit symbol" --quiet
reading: 1.2 V
